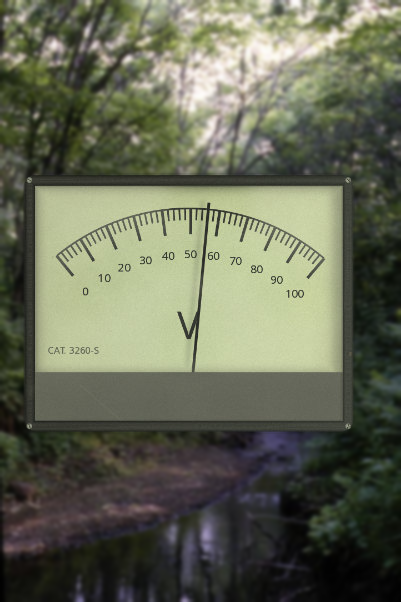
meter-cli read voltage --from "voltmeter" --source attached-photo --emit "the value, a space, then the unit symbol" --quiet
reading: 56 V
